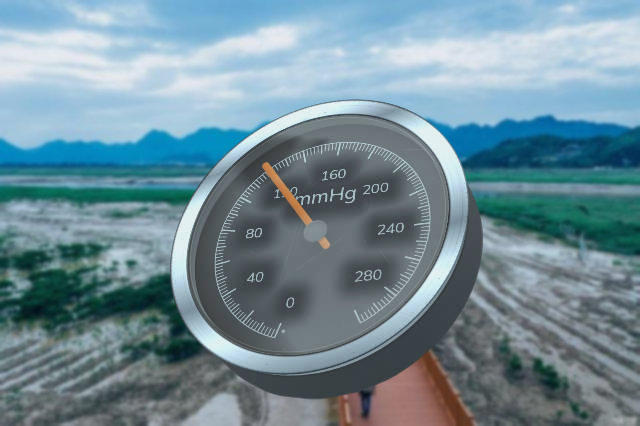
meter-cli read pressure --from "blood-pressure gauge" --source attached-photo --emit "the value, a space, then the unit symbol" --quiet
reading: 120 mmHg
